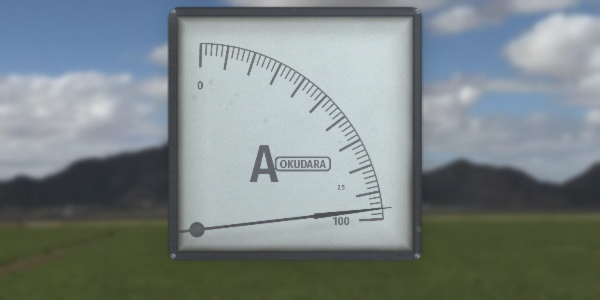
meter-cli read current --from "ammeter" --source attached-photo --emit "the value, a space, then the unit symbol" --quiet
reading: 96 A
